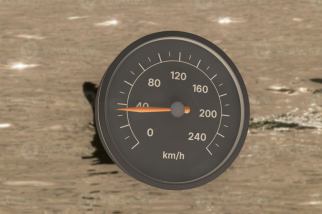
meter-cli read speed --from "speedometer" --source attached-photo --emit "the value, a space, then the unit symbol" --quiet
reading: 35 km/h
